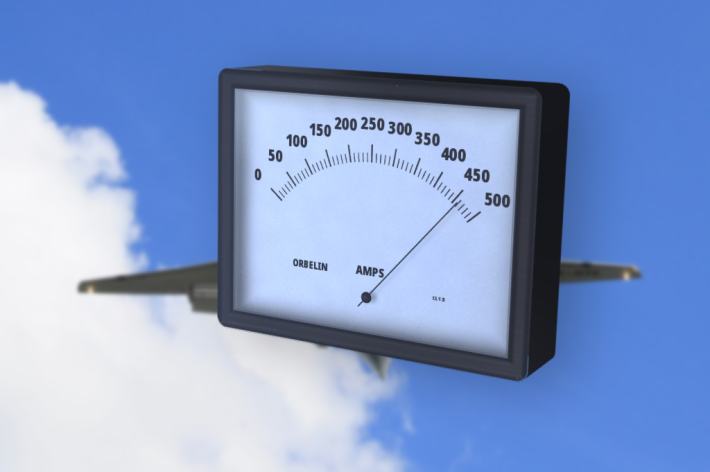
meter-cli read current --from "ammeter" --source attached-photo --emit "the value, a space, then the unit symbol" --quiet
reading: 460 A
